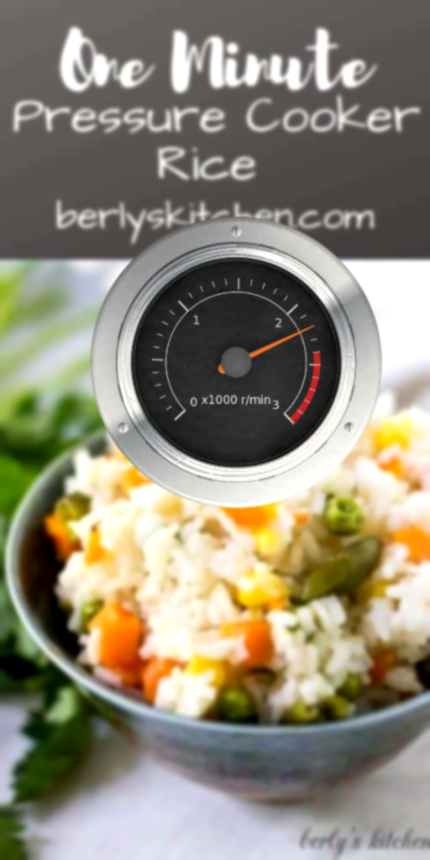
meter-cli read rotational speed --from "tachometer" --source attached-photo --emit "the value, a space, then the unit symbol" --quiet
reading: 2200 rpm
